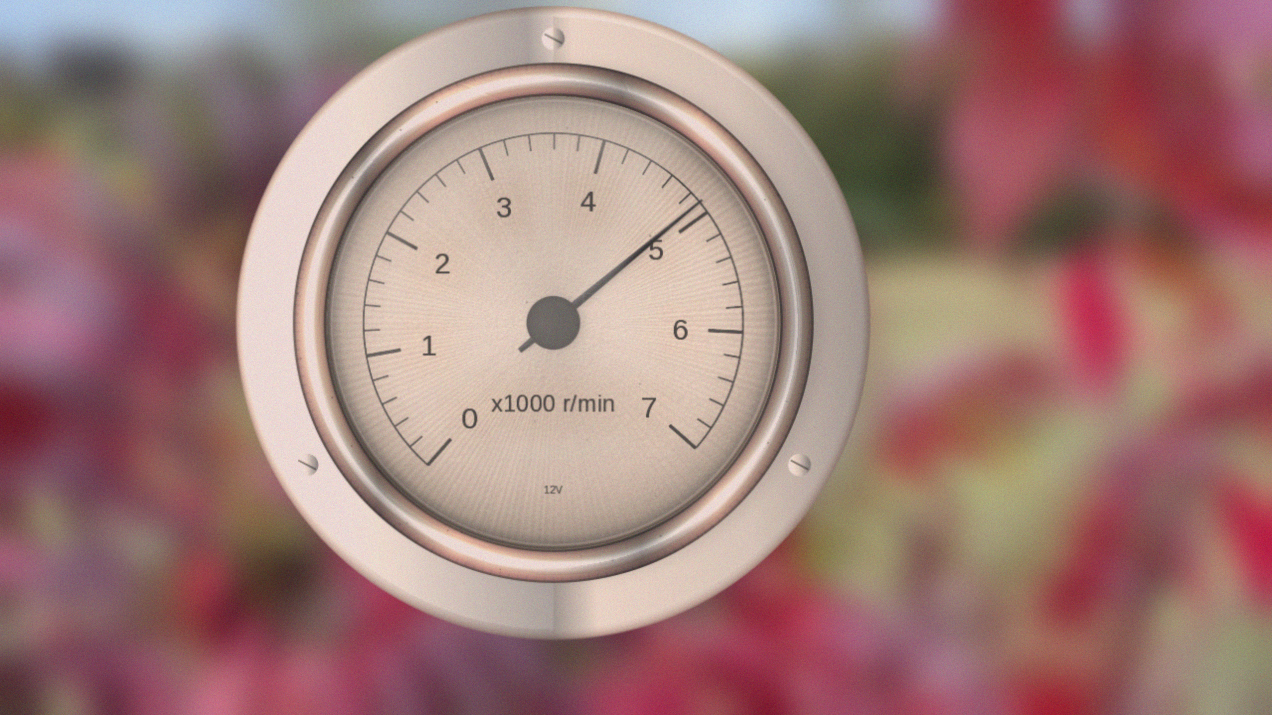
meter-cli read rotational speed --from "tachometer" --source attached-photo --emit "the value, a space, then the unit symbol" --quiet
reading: 4900 rpm
